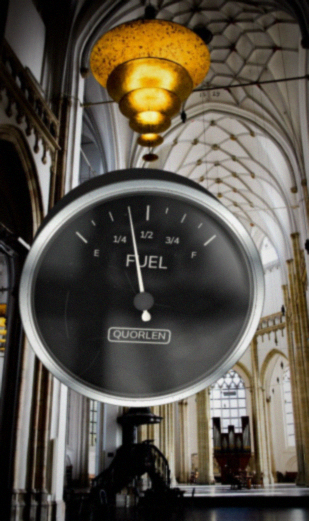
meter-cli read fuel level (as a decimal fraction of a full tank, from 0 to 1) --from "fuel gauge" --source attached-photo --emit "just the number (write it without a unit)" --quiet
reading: 0.375
